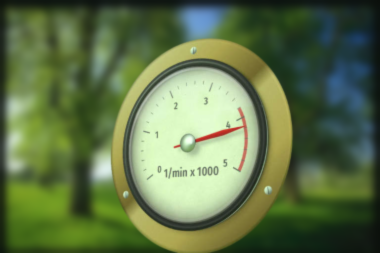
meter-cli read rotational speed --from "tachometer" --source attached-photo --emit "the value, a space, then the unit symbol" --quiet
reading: 4200 rpm
